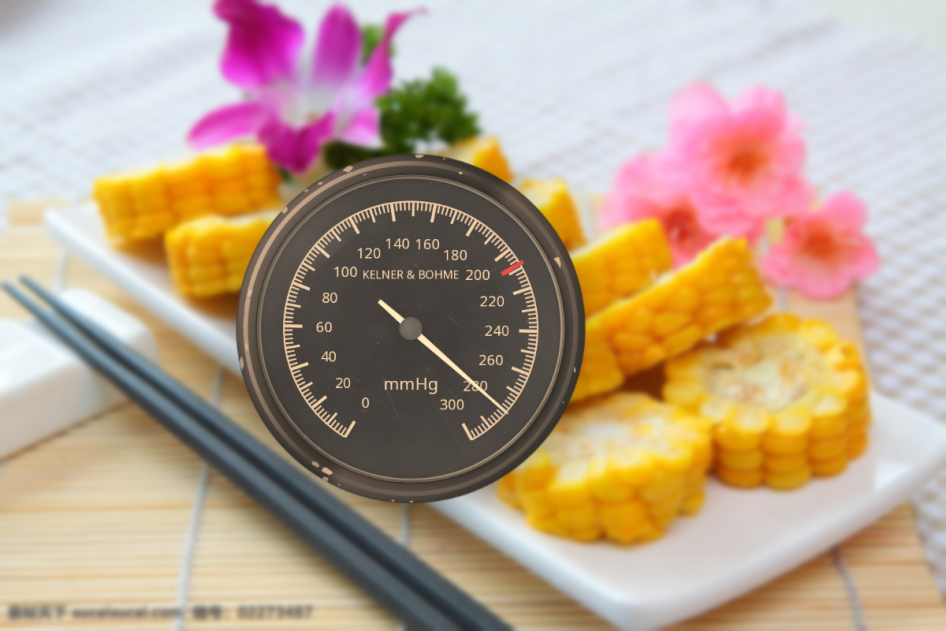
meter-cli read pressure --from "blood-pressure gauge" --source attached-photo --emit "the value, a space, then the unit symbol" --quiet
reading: 280 mmHg
